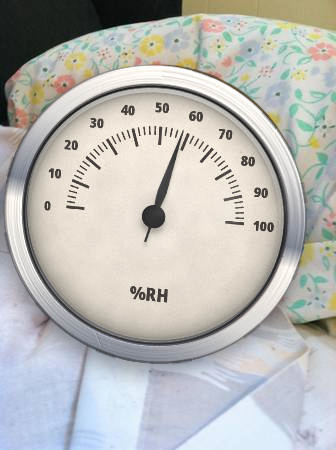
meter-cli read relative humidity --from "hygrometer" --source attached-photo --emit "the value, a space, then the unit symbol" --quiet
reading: 58 %
